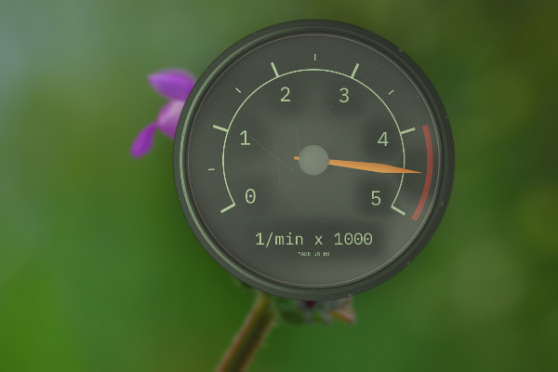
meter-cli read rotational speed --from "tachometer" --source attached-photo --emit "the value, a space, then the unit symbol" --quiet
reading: 4500 rpm
